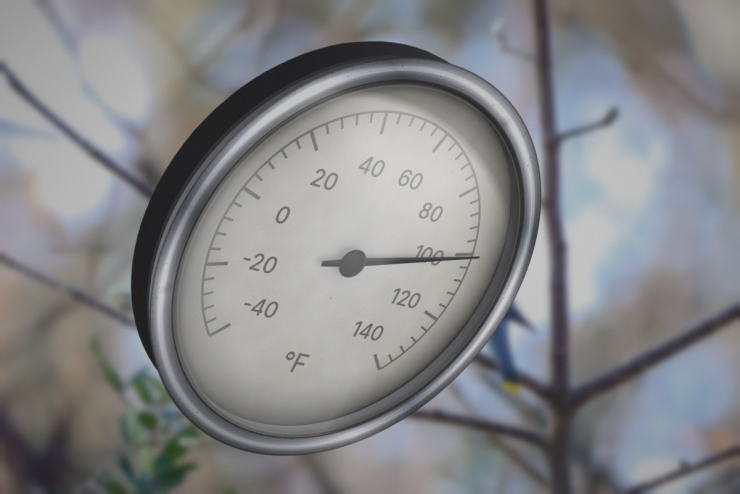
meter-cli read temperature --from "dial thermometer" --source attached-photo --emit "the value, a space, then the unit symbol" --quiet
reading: 100 °F
